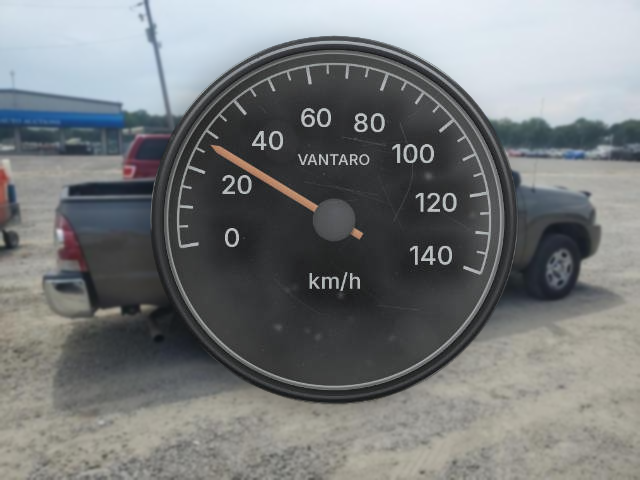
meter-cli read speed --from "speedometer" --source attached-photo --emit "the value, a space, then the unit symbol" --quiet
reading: 27.5 km/h
